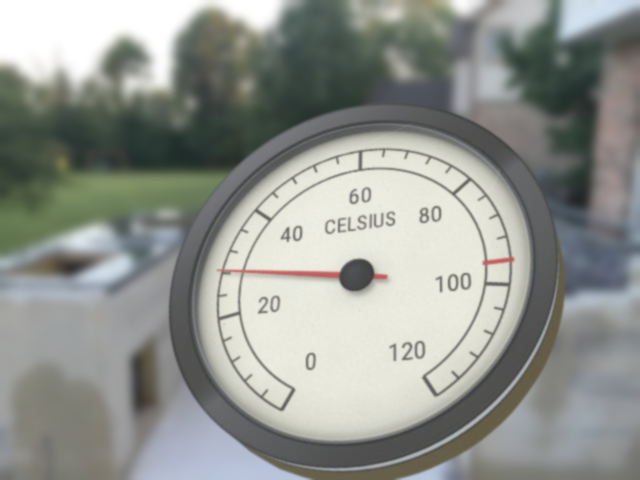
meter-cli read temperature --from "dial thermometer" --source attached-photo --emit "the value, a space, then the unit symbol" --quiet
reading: 28 °C
